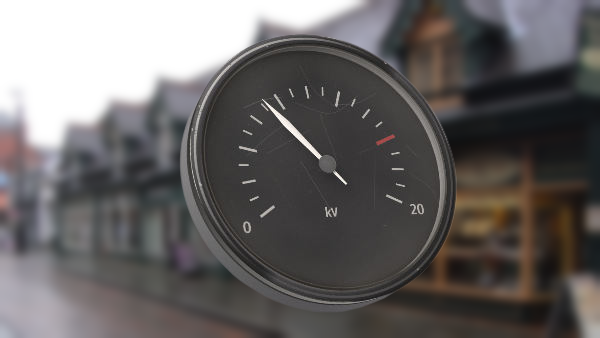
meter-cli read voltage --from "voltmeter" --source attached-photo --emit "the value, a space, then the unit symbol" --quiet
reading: 7 kV
